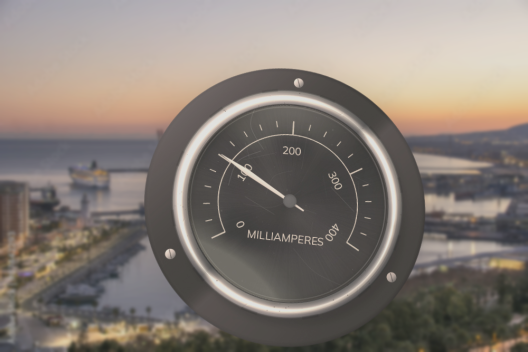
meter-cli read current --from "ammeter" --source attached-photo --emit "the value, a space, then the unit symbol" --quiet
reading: 100 mA
